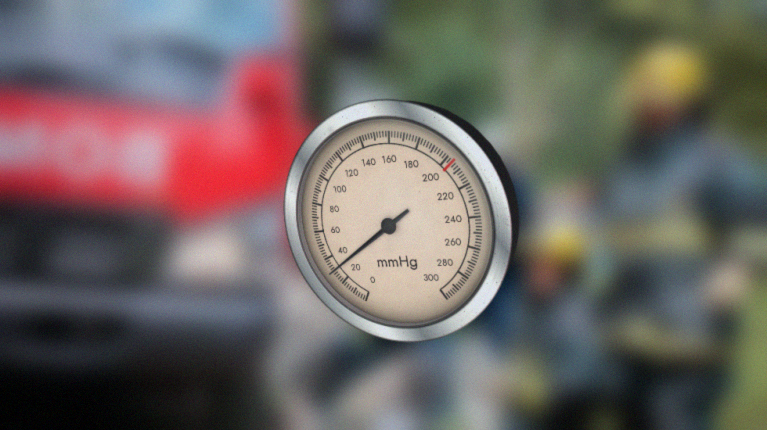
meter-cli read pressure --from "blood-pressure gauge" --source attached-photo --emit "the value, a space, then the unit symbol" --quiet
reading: 30 mmHg
